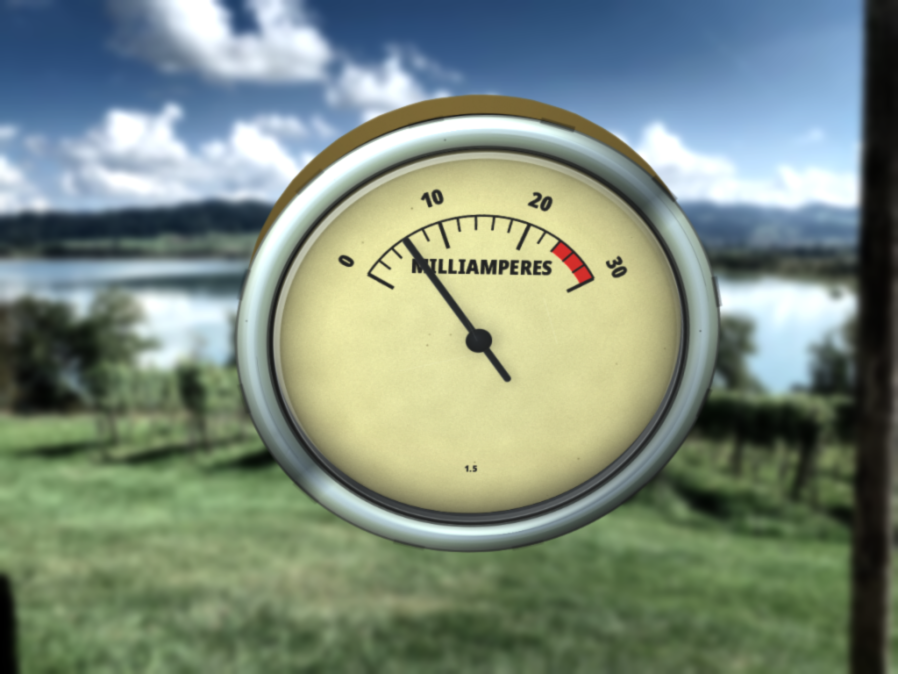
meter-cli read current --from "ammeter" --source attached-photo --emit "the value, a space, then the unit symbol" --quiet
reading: 6 mA
